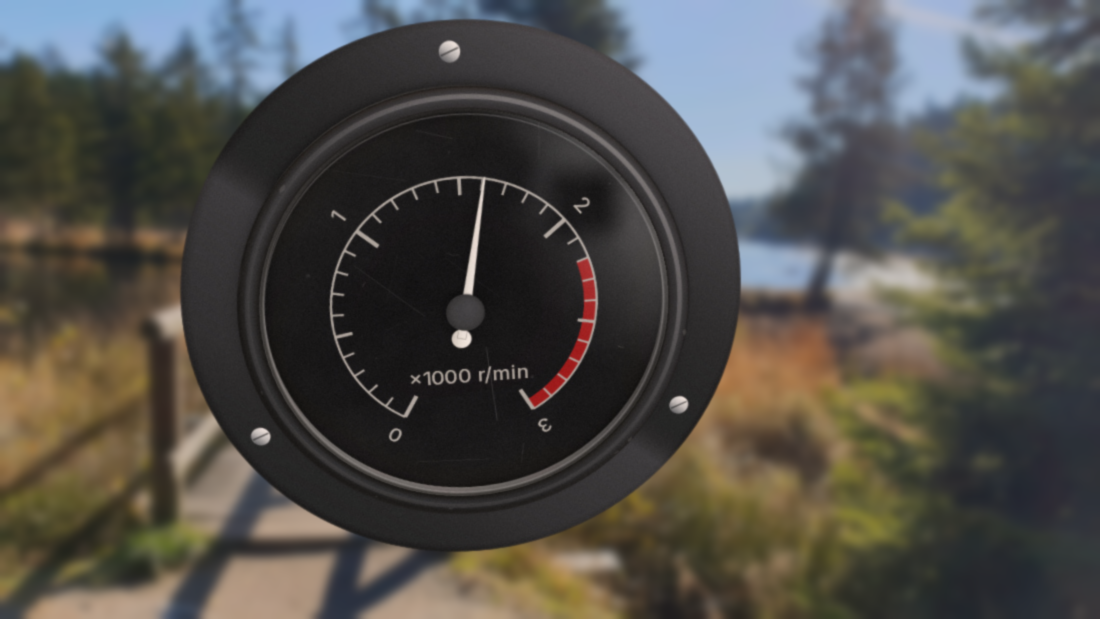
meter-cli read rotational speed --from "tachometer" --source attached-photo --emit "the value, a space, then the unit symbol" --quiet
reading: 1600 rpm
